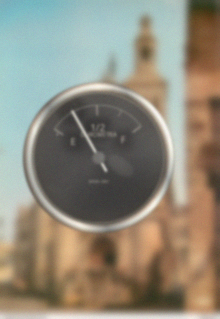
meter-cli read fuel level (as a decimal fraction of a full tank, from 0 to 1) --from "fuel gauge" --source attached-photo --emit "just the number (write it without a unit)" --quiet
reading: 0.25
